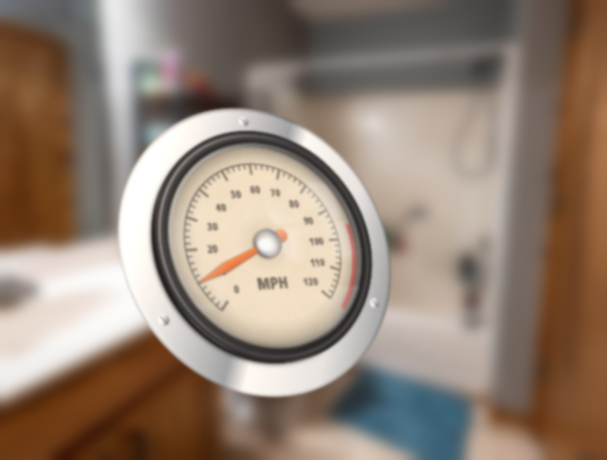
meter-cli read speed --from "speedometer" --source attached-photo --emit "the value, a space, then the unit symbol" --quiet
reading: 10 mph
